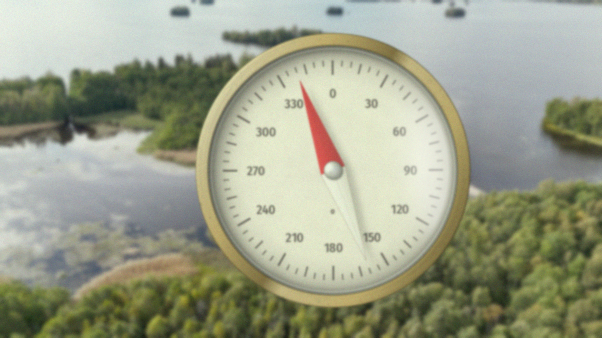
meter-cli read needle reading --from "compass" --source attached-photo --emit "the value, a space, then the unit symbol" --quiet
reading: 340 °
